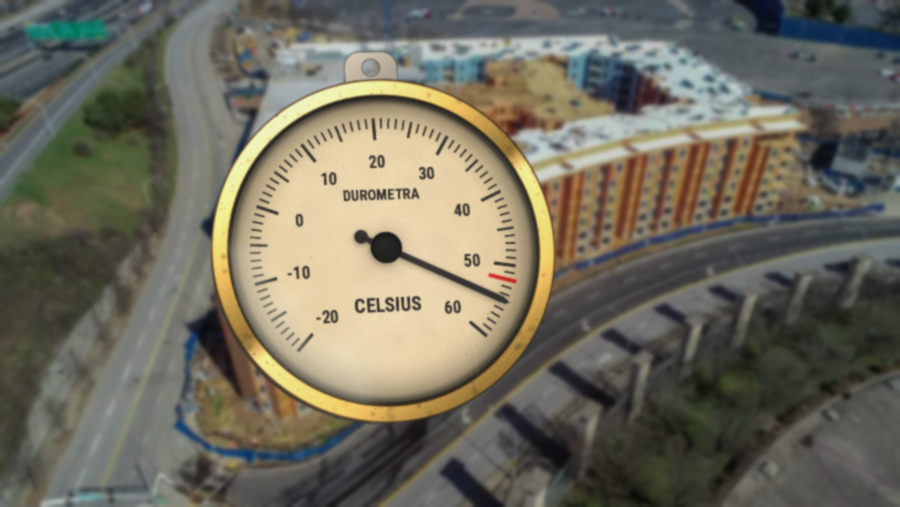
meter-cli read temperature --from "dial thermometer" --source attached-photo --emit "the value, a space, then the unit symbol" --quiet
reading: 55 °C
